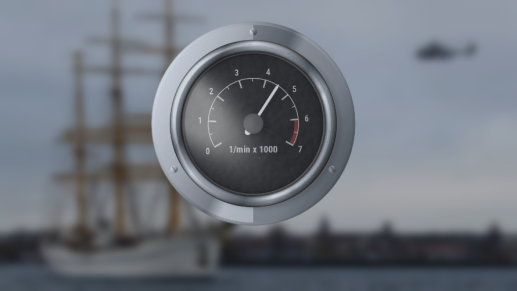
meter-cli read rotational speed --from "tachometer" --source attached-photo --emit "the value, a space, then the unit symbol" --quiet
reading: 4500 rpm
